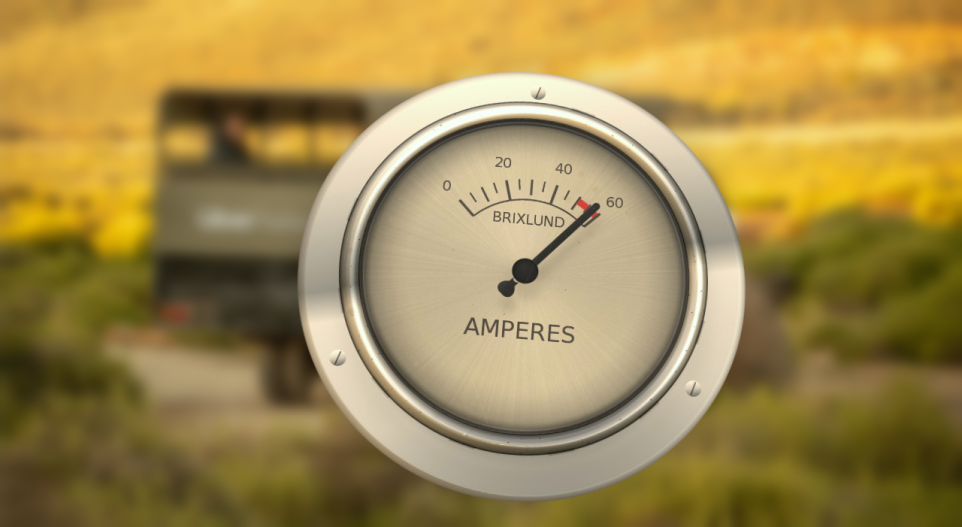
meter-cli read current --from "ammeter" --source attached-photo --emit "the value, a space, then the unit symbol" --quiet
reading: 57.5 A
